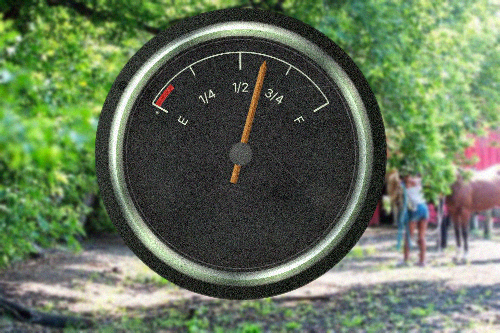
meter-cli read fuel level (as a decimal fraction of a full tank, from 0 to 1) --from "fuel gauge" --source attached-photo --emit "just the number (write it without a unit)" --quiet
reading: 0.625
